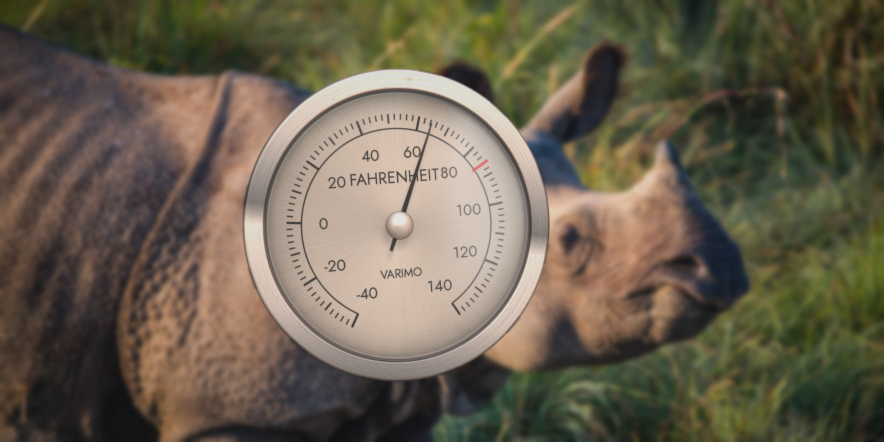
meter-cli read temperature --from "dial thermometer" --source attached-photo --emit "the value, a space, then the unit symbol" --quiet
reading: 64 °F
